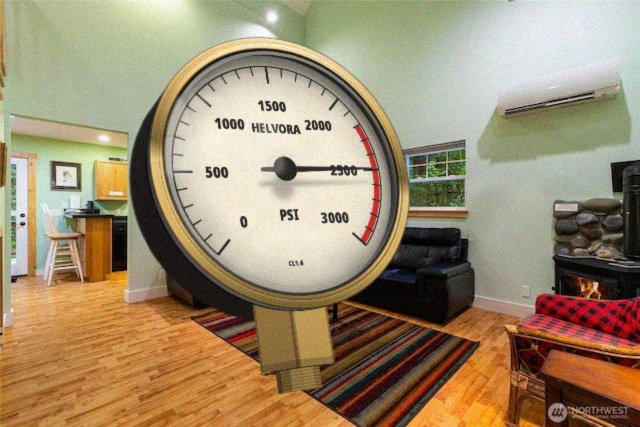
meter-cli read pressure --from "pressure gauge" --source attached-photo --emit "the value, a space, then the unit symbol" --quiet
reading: 2500 psi
